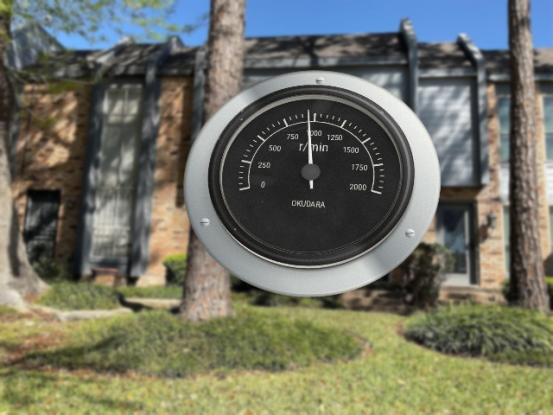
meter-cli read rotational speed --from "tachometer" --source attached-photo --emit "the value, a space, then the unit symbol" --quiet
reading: 950 rpm
